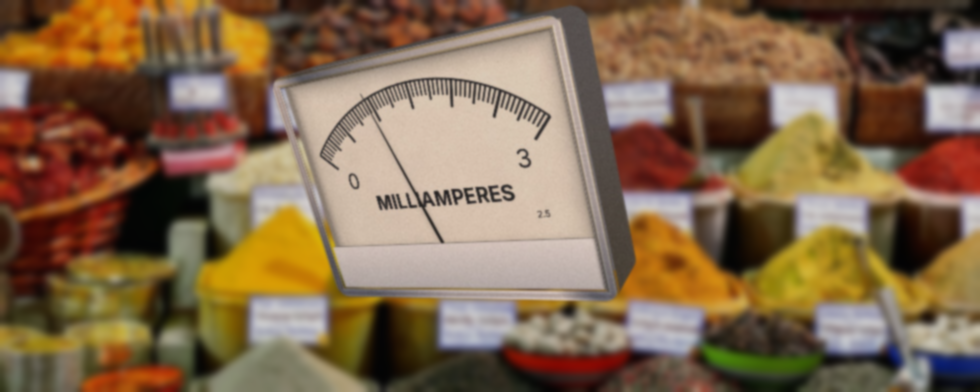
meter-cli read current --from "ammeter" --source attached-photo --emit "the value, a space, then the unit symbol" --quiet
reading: 1 mA
